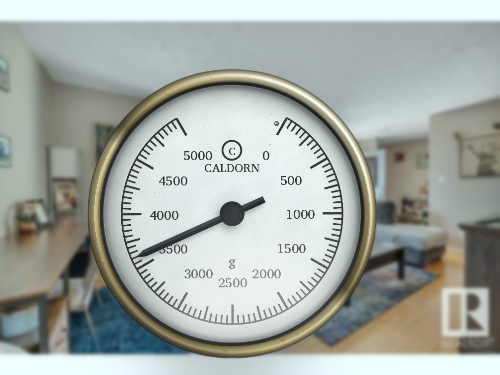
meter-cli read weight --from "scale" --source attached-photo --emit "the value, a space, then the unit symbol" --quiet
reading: 3600 g
